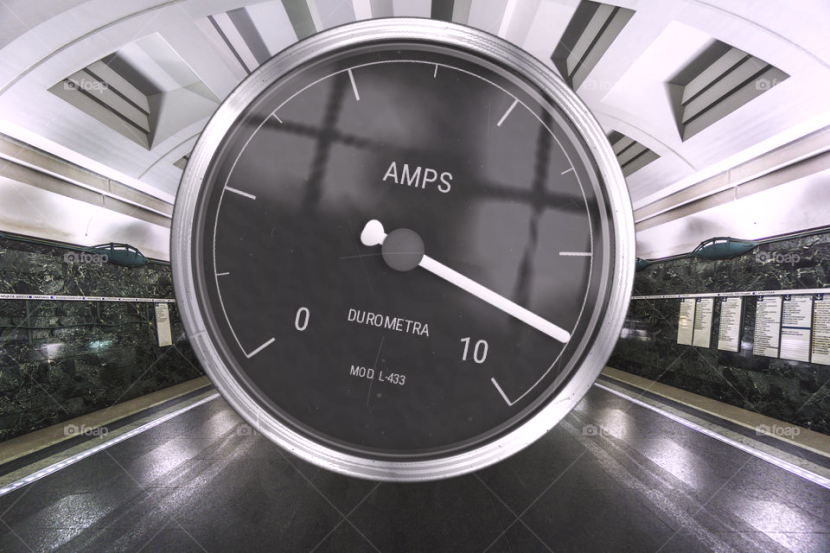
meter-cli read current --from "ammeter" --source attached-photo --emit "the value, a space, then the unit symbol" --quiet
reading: 9 A
